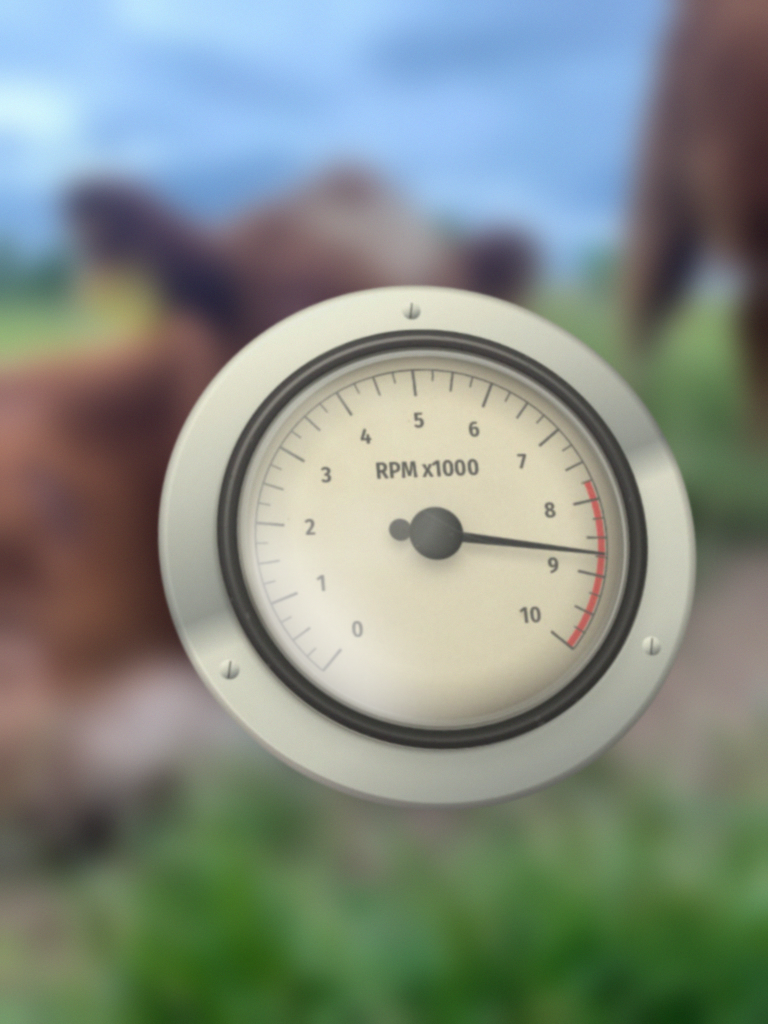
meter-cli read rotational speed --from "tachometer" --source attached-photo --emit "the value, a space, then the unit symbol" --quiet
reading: 8750 rpm
